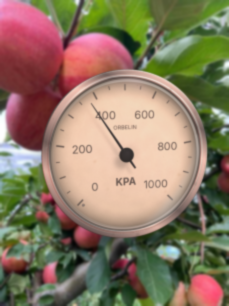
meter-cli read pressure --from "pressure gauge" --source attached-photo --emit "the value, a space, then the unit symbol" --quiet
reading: 375 kPa
